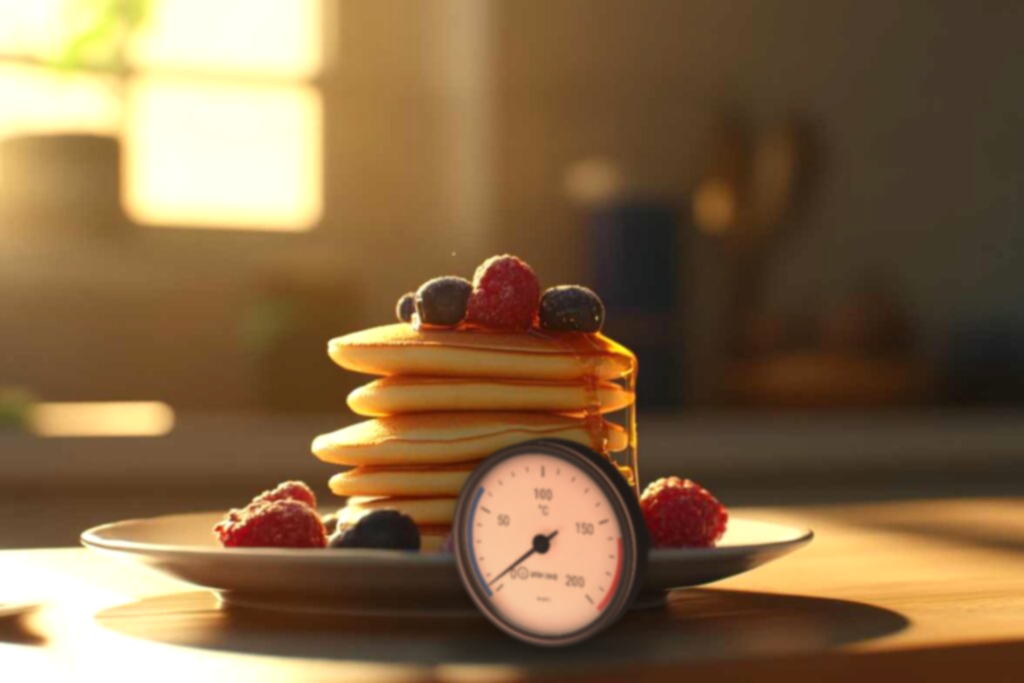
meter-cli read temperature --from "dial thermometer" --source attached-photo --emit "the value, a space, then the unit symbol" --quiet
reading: 5 °C
